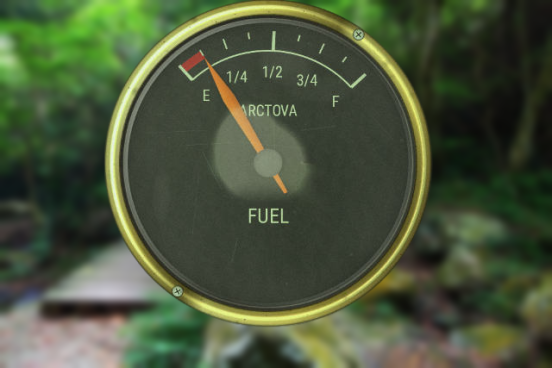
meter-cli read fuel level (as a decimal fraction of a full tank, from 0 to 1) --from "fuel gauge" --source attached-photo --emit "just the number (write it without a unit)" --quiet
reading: 0.125
